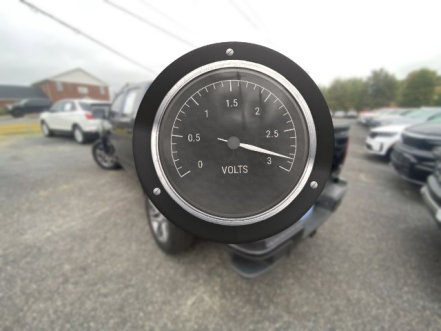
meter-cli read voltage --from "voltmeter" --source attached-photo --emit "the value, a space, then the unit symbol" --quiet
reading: 2.85 V
